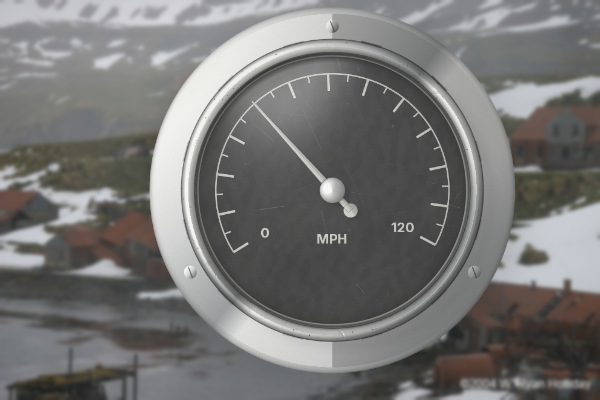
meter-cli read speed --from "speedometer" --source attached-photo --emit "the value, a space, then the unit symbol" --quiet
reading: 40 mph
